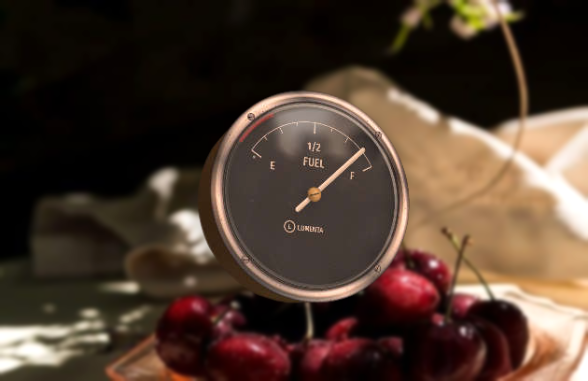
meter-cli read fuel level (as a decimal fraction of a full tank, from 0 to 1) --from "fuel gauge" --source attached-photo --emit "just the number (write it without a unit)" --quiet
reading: 0.875
